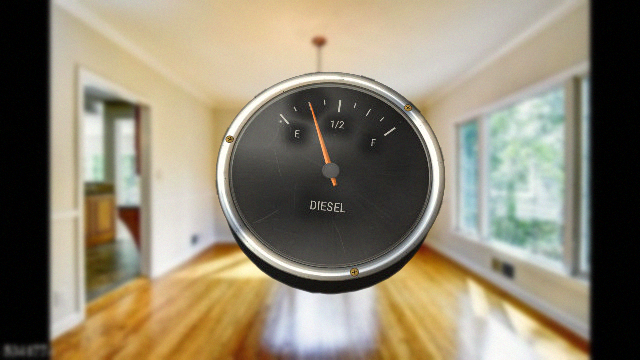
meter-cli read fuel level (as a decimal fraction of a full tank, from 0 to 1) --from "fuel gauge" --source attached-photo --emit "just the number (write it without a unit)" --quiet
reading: 0.25
